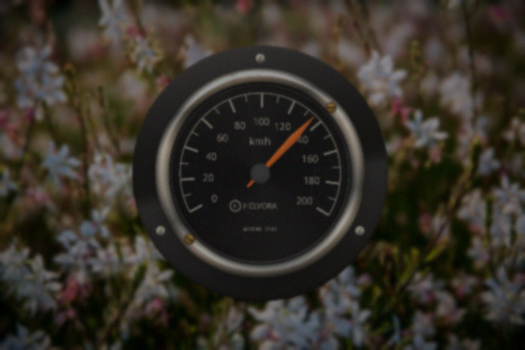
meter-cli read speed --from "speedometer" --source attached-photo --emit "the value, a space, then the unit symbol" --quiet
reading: 135 km/h
